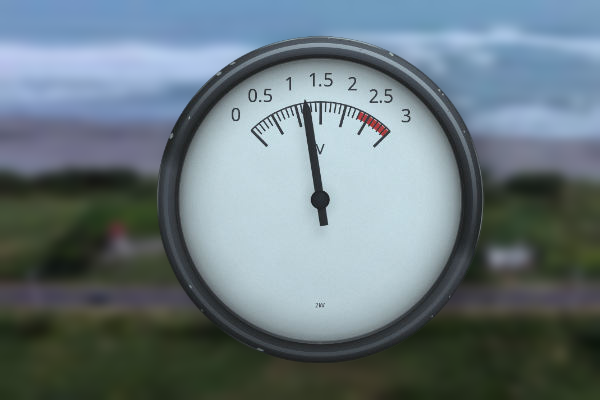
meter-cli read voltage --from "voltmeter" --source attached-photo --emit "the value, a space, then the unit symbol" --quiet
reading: 1.2 V
